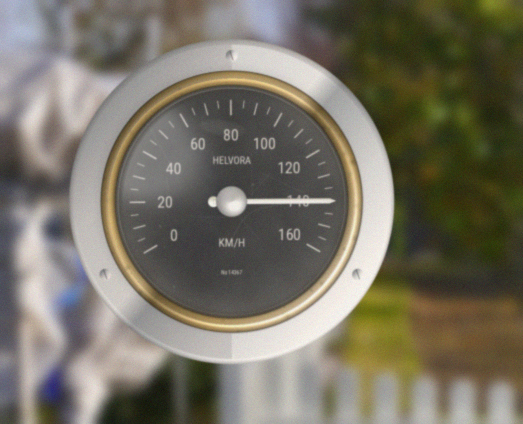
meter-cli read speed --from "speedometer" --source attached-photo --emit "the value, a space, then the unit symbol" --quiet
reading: 140 km/h
